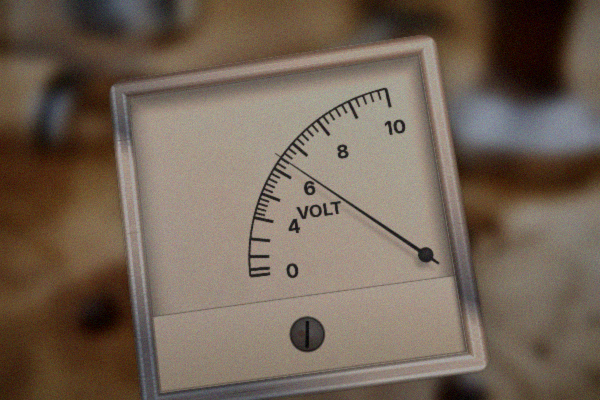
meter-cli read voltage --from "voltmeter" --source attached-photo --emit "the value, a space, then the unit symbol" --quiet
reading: 6.4 V
